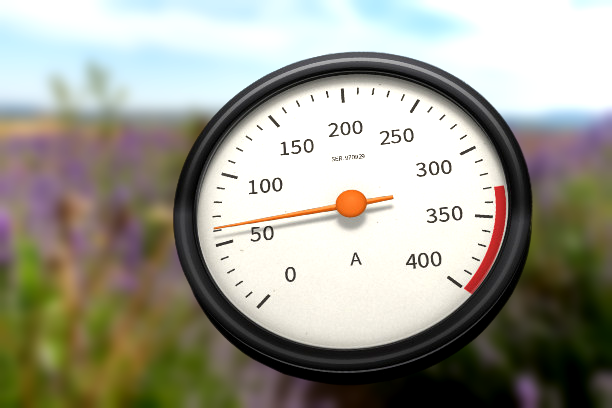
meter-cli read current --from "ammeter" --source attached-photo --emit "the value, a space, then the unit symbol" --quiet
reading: 60 A
